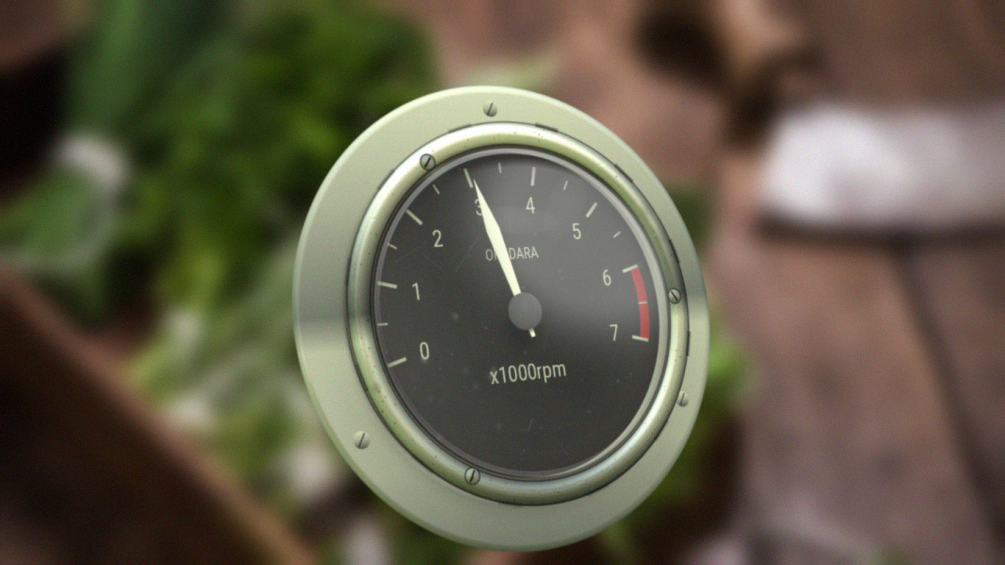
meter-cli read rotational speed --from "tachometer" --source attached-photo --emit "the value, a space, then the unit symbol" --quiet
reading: 3000 rpm
